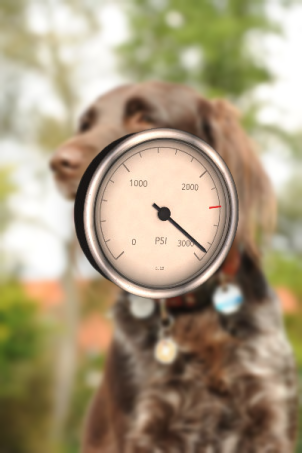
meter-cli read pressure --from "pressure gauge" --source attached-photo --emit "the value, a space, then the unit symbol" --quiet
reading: 2900 psi
